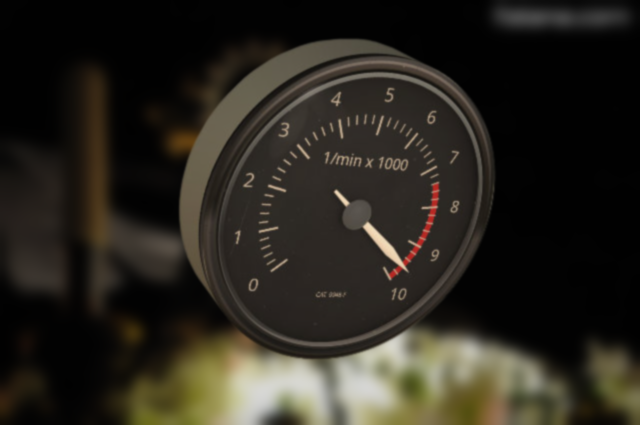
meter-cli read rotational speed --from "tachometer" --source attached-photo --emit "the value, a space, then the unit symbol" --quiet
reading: 9600 rpm
